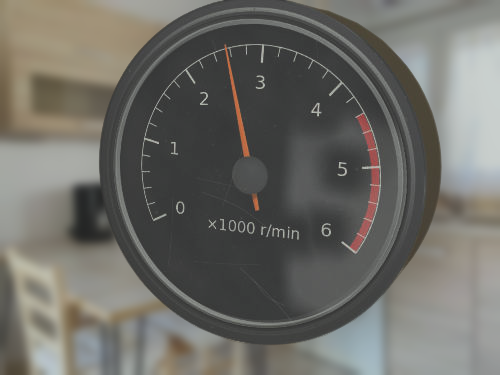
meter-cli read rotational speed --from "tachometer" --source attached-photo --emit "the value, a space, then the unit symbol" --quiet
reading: 2600 rpm
